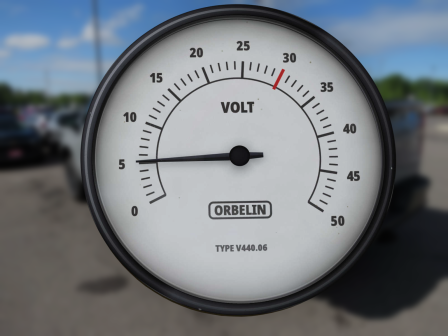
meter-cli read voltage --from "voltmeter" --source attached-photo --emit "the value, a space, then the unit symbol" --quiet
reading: 5 V
